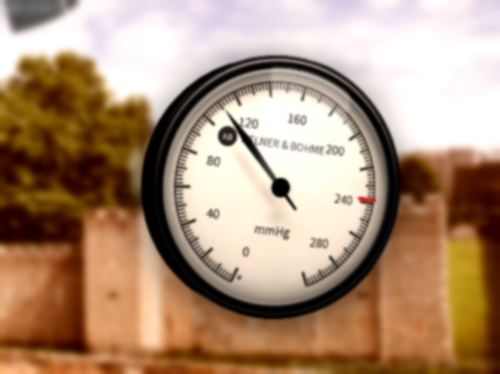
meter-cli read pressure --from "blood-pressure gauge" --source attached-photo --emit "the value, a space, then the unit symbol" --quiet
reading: 110 mmHg
